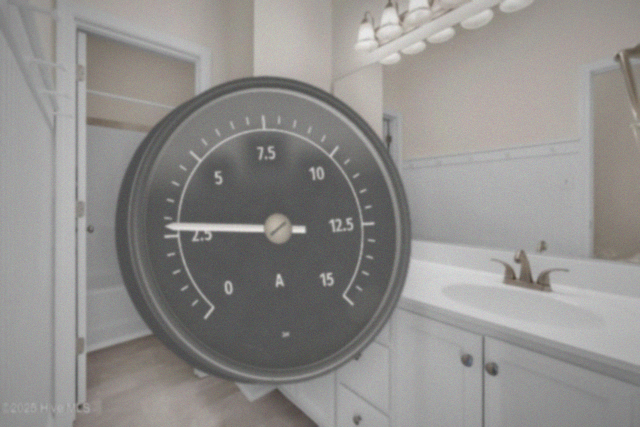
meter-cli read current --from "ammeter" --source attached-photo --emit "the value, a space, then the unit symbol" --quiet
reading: 2.75 A
